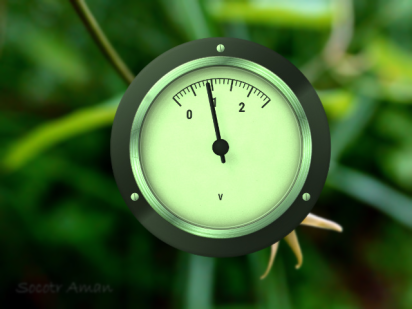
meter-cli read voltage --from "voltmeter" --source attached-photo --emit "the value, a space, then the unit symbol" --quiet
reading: 0.9 V
